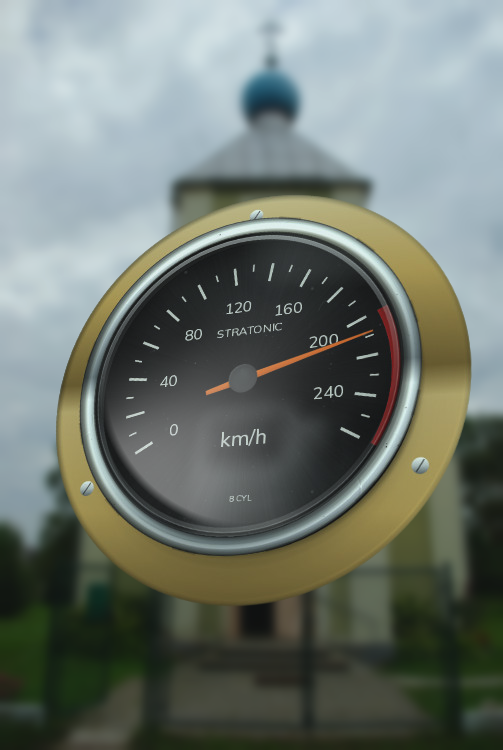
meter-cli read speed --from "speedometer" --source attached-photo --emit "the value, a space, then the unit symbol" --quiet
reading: 210 km/h
